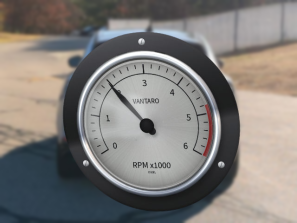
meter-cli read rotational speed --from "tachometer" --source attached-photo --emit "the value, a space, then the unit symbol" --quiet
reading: 2000 rpm
